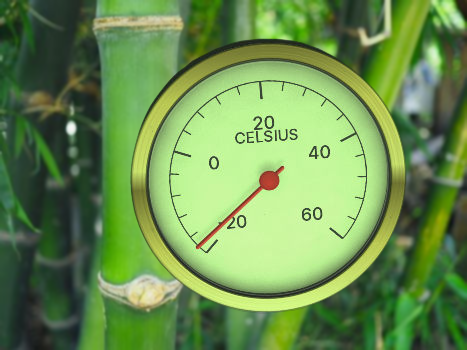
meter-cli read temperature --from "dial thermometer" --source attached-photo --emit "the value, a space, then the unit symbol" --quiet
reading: -18 °C
